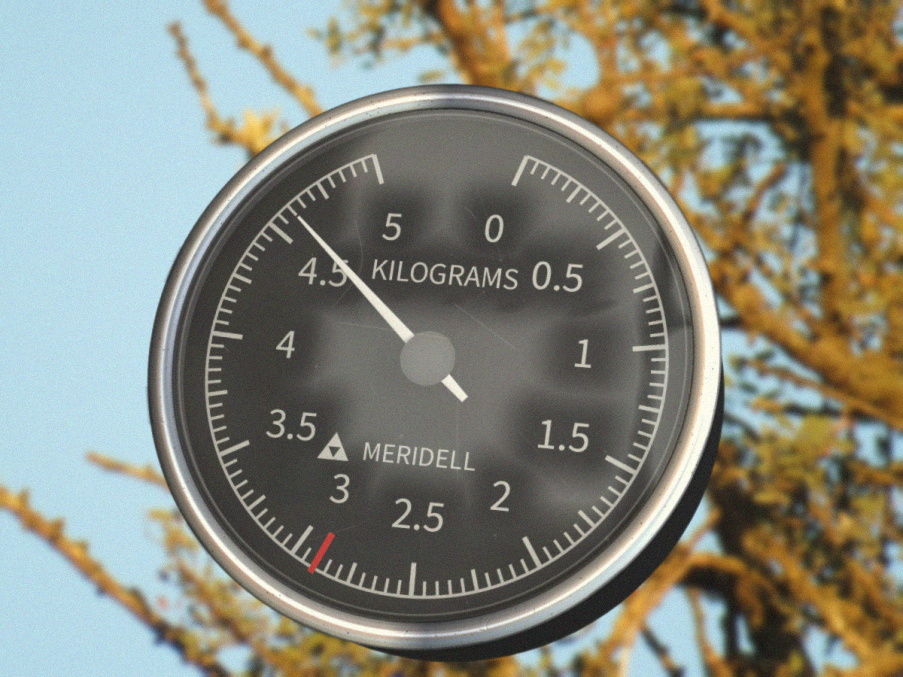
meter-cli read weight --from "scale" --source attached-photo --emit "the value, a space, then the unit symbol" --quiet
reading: 4.6 kg
